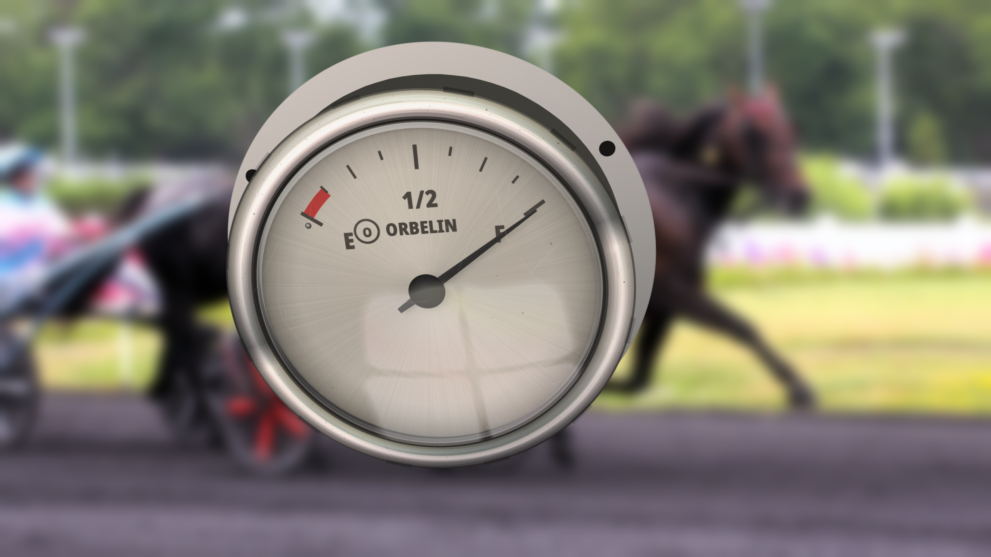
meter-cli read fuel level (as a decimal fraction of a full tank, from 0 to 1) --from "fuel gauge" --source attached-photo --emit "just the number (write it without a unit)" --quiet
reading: 1
